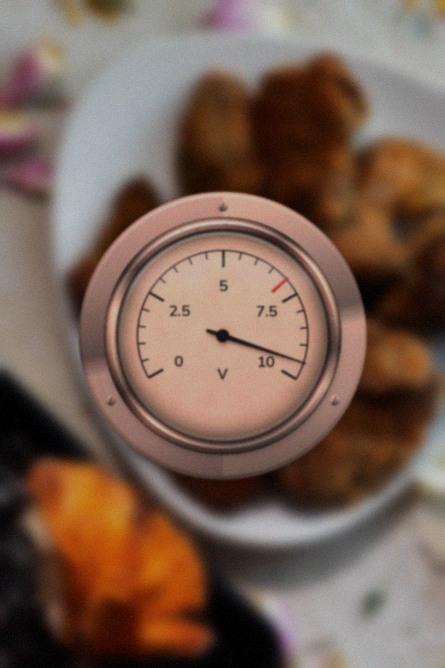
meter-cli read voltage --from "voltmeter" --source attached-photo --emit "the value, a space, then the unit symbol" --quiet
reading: 9.5 V
